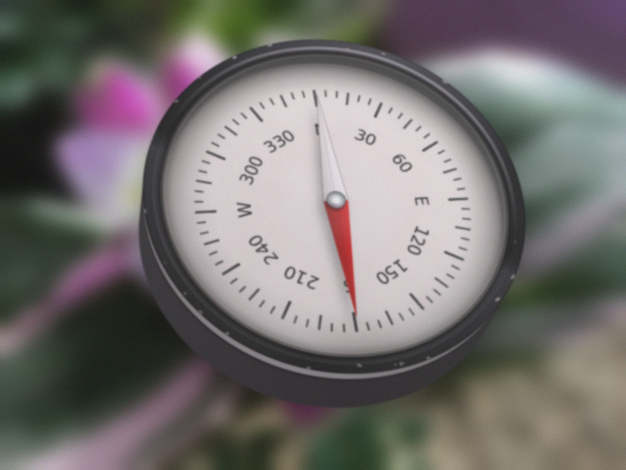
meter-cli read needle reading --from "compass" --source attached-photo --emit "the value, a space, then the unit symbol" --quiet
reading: 180 °
